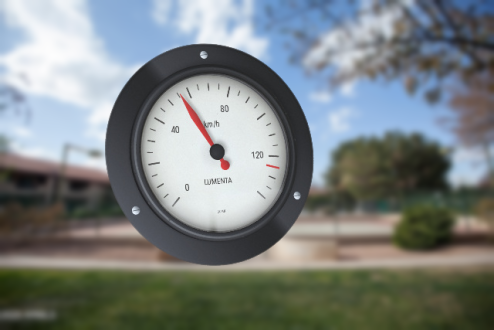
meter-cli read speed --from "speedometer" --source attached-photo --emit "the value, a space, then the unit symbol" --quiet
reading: 55 km/h
